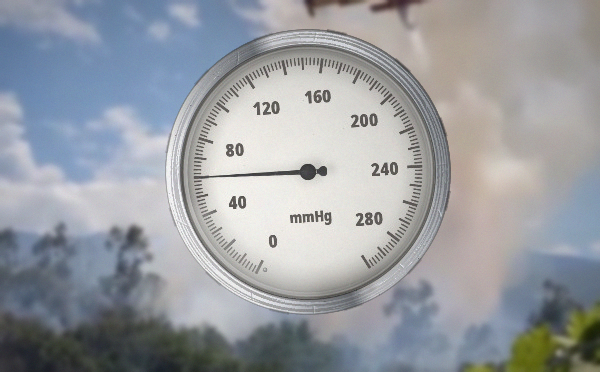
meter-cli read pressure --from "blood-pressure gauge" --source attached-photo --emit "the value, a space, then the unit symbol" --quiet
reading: 60 mmHg
